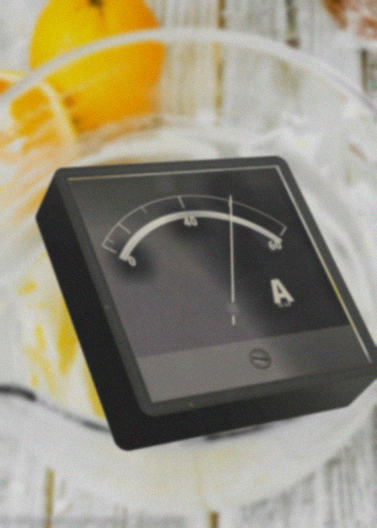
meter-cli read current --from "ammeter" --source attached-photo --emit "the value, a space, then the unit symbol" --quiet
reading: 50 A
